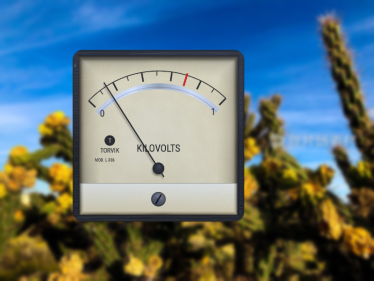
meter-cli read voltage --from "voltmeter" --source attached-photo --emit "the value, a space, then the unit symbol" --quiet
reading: 0.15 kV
